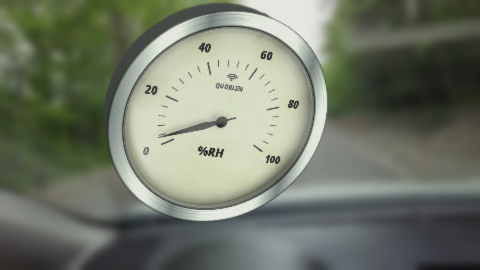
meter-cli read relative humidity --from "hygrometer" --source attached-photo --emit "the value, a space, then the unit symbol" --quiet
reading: 4 %
